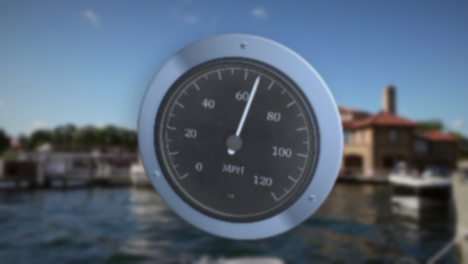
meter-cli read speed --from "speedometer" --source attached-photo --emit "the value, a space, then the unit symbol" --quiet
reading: 65 mph
